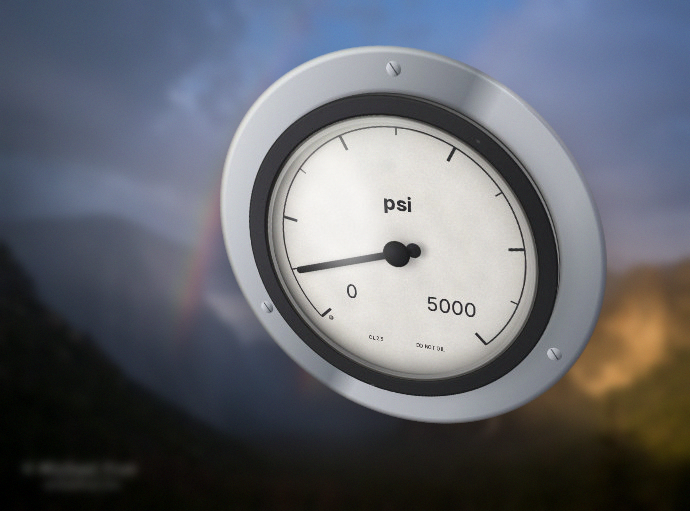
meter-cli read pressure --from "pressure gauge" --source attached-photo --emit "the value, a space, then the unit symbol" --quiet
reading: 500 psi
